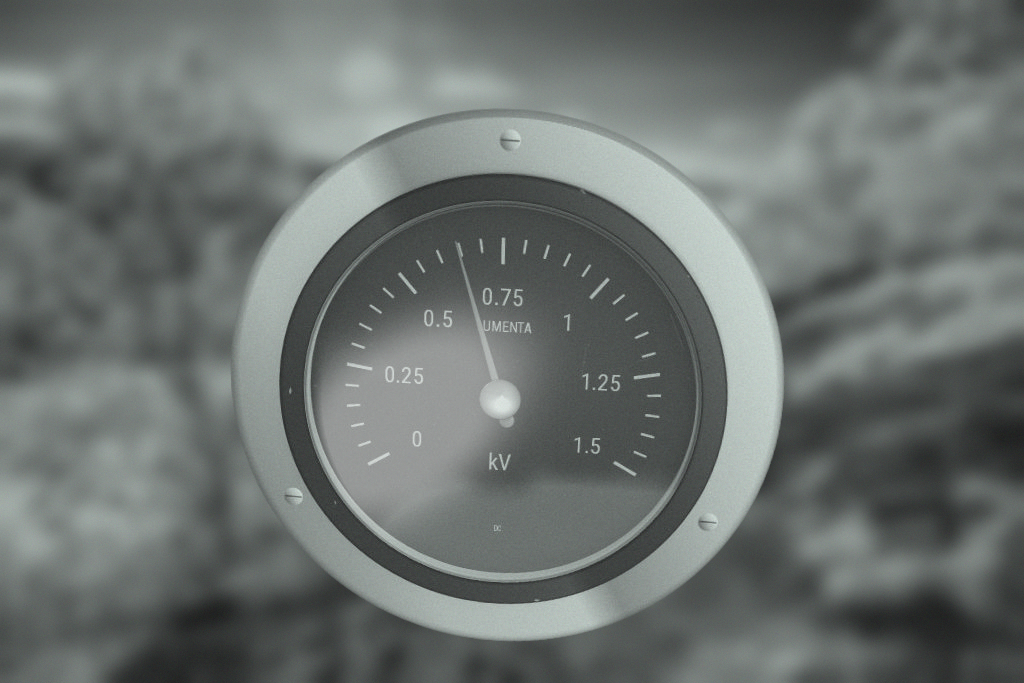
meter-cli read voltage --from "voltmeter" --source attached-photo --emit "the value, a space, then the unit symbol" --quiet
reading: 0.65 kV
